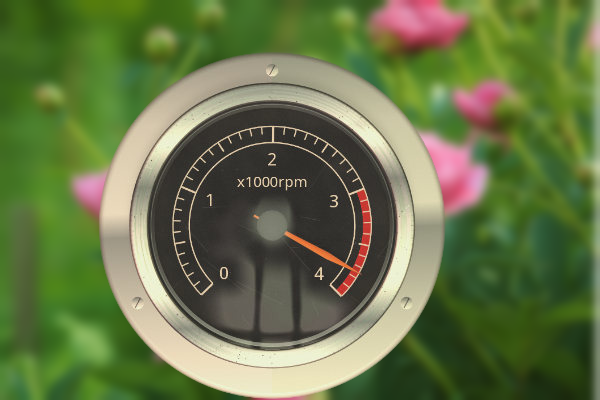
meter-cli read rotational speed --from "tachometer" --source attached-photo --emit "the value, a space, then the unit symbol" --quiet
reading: 3750 rpm
